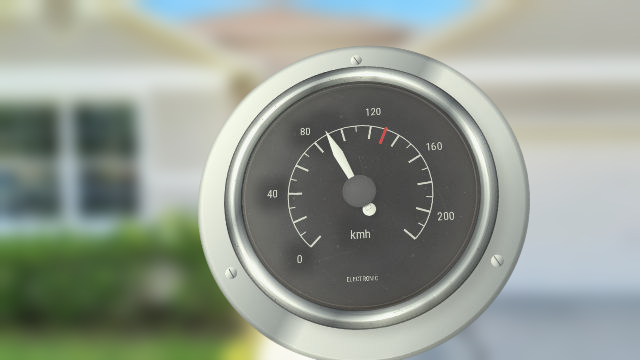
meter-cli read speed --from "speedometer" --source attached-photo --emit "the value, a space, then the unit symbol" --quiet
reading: 90 km/h
